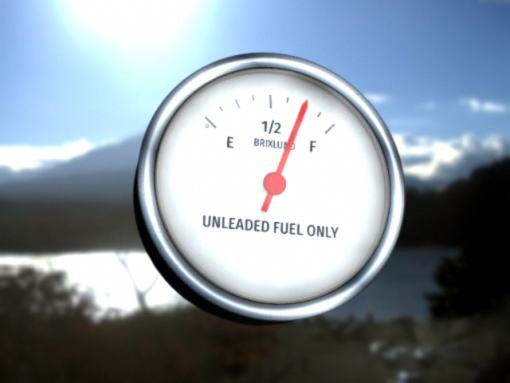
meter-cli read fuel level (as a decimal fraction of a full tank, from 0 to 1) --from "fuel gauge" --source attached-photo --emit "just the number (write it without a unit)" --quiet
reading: 0.75
